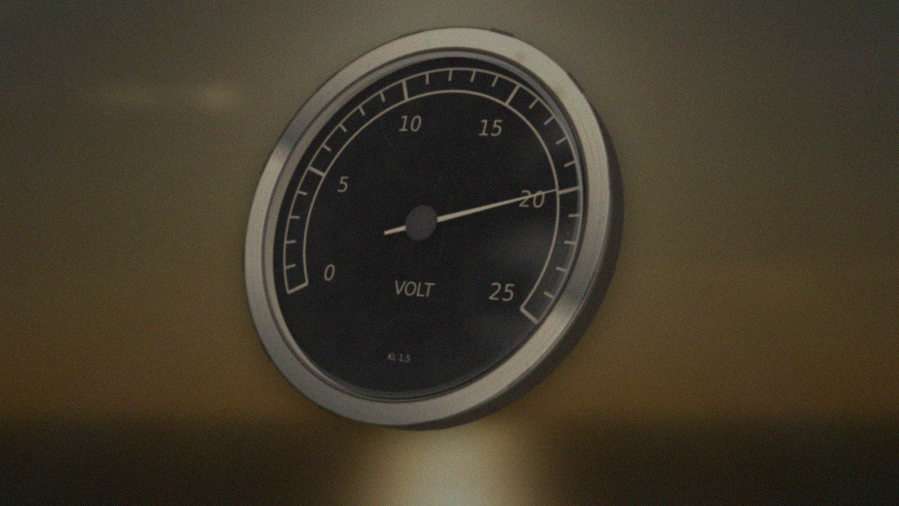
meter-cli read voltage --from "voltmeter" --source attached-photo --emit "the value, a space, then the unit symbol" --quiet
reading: 20 V
